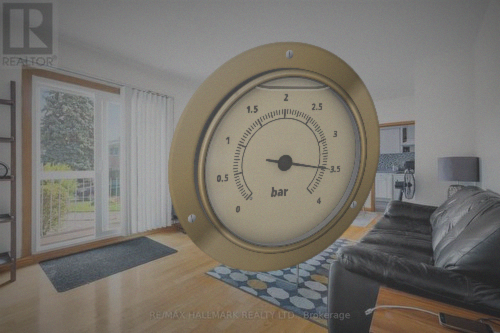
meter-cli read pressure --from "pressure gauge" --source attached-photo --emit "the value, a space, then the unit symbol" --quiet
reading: 3.5 bar
